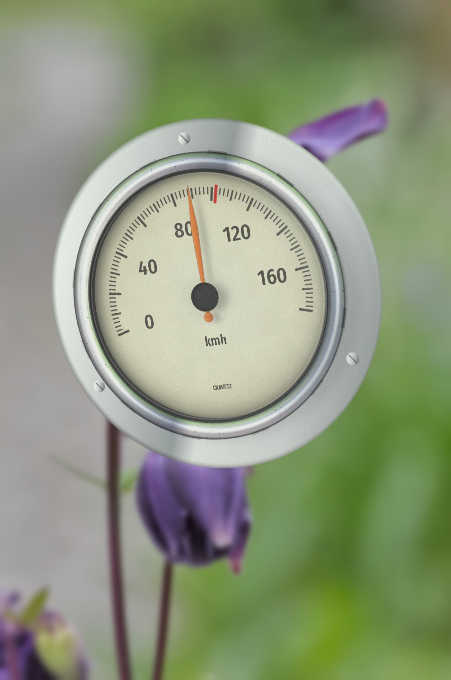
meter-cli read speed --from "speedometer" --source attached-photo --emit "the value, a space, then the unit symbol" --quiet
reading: 90 km/h
